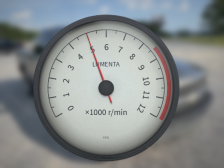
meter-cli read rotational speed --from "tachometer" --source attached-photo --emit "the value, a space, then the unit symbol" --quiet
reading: 5000 rpm
